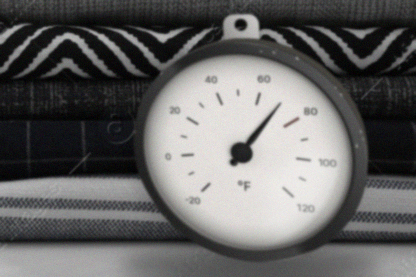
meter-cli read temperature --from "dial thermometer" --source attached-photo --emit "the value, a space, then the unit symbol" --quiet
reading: 70 °F
